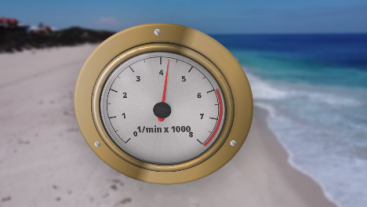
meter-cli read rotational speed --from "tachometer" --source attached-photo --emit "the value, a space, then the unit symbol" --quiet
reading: 4250 rpm
